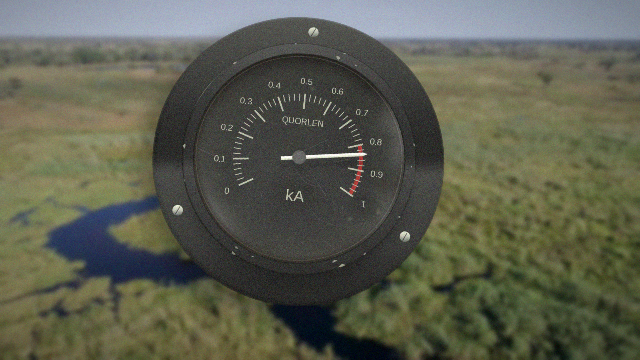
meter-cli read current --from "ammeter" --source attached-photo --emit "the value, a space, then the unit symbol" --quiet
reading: 0.84 kA
